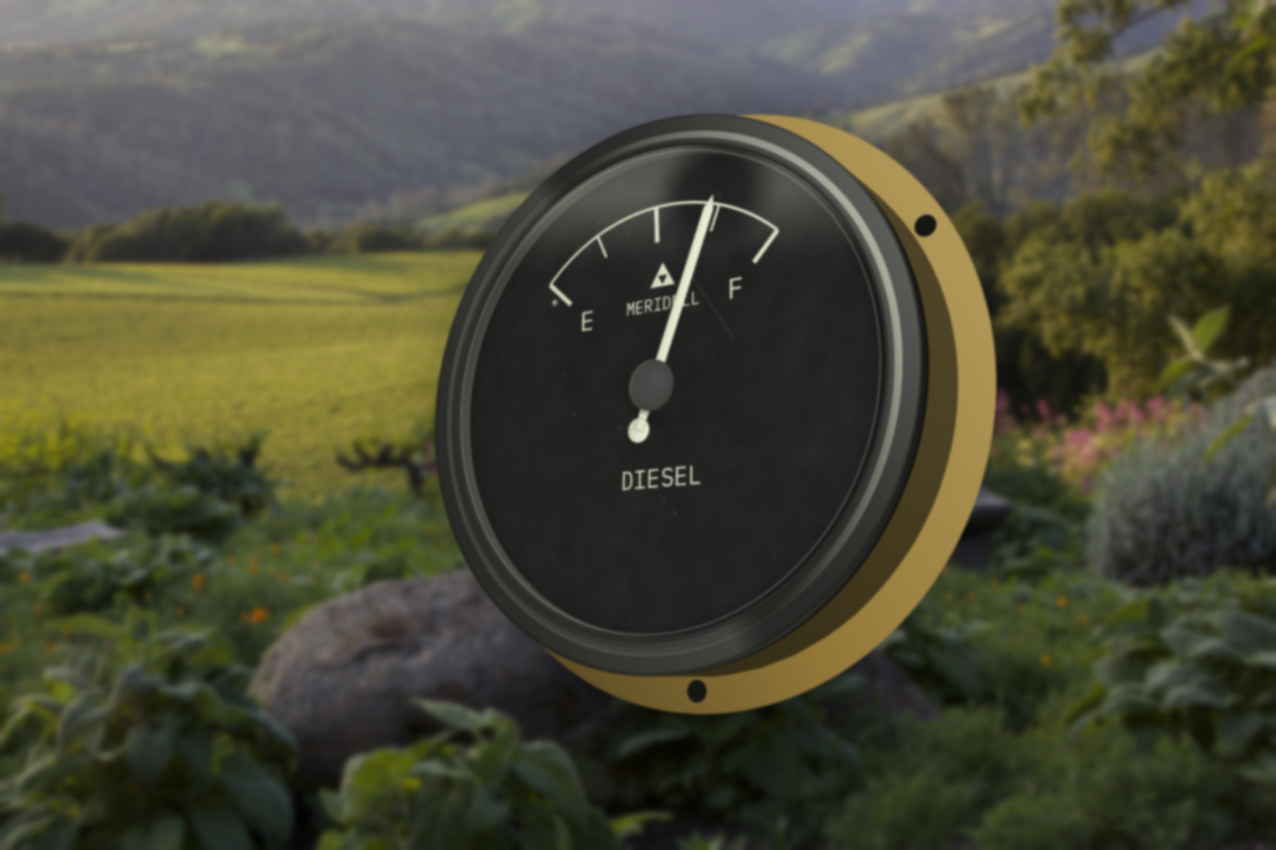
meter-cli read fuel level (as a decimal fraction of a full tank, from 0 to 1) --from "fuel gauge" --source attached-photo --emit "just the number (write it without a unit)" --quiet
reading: 0.75
